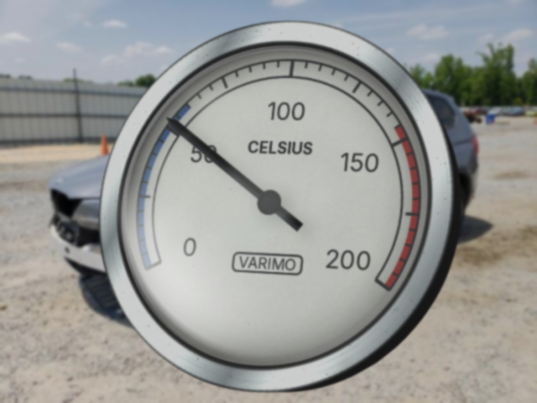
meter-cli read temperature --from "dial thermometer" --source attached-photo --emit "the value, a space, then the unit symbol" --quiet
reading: 52.5 °C
